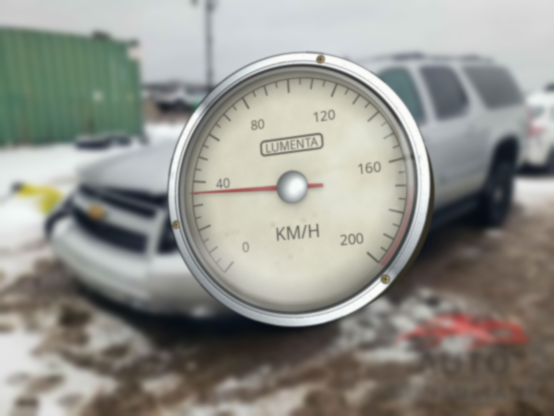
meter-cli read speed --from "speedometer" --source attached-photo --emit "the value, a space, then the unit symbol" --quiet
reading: 35 km/h
